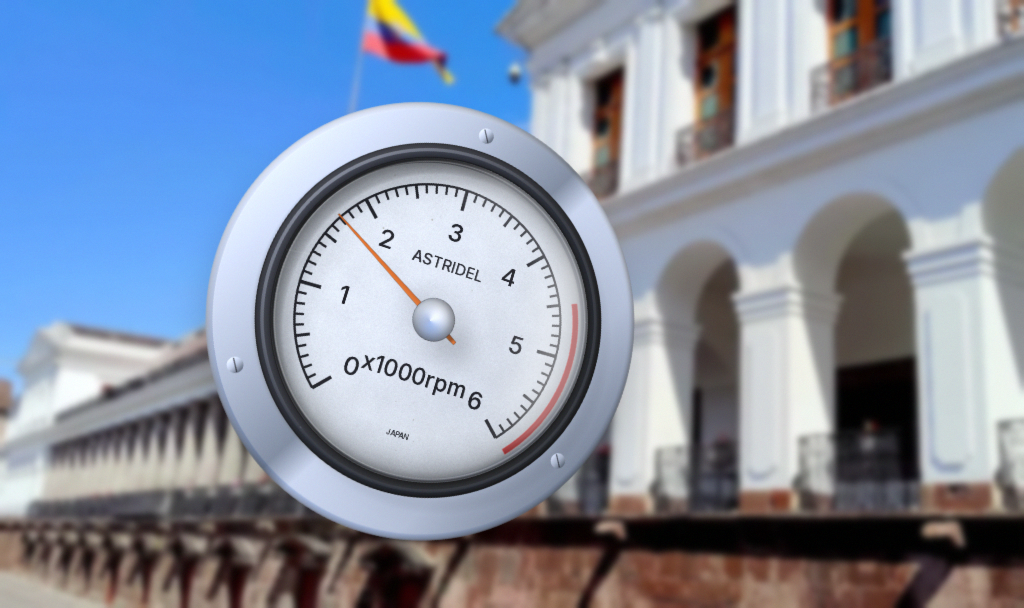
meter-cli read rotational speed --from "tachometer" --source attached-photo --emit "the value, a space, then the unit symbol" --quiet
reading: 1700 rpm
